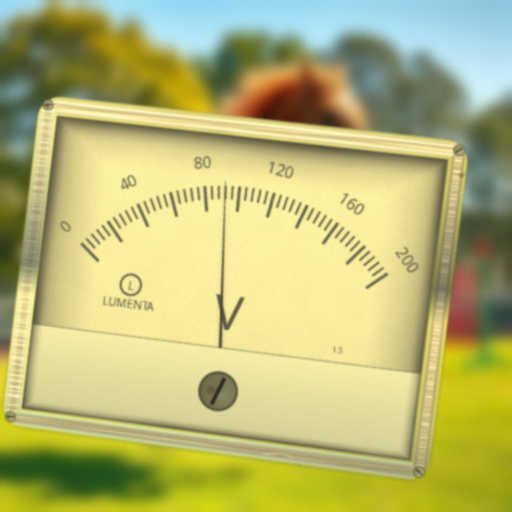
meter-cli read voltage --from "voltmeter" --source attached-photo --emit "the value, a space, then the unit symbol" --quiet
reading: 92 V
